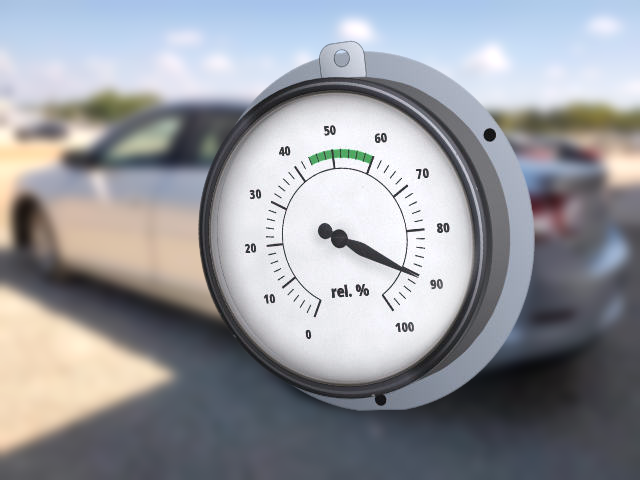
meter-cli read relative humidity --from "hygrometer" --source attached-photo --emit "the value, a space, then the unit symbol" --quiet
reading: 90 %
